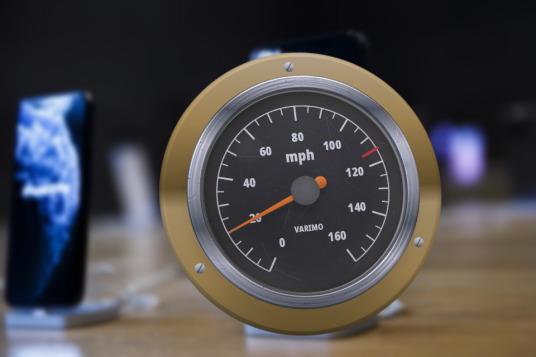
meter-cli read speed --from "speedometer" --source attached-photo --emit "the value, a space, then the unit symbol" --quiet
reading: 20 mph
